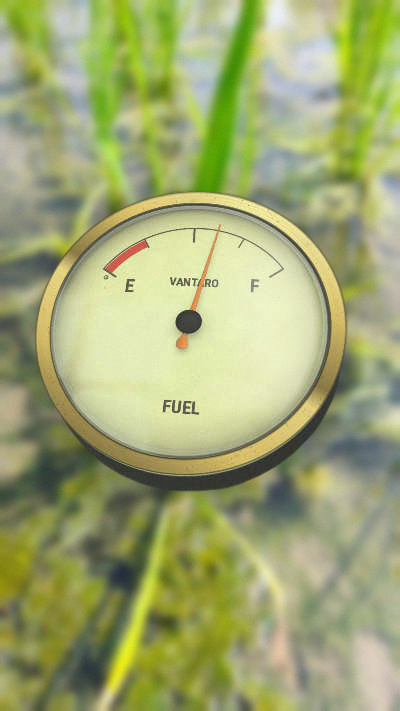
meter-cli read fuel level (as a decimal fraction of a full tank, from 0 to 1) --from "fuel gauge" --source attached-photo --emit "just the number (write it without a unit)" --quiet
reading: 0.625
